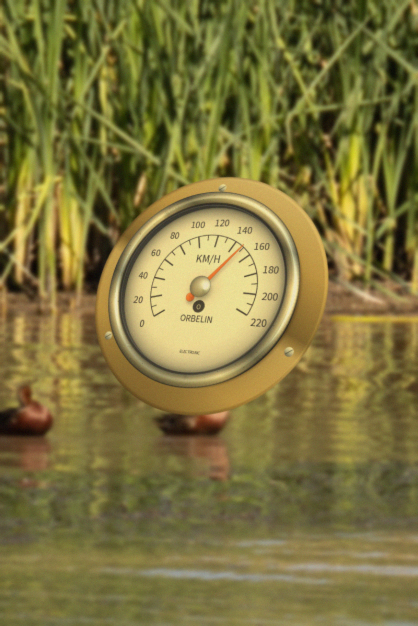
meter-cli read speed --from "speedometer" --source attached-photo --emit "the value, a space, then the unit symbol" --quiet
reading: 150 km/h
